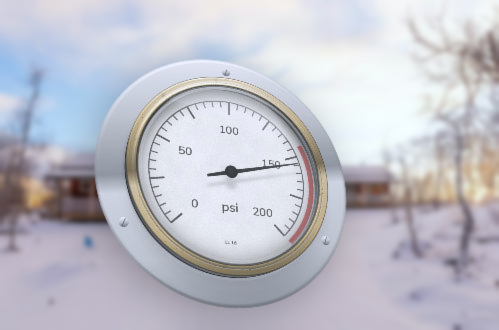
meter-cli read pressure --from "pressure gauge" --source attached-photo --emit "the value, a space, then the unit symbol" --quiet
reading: 155 psi
